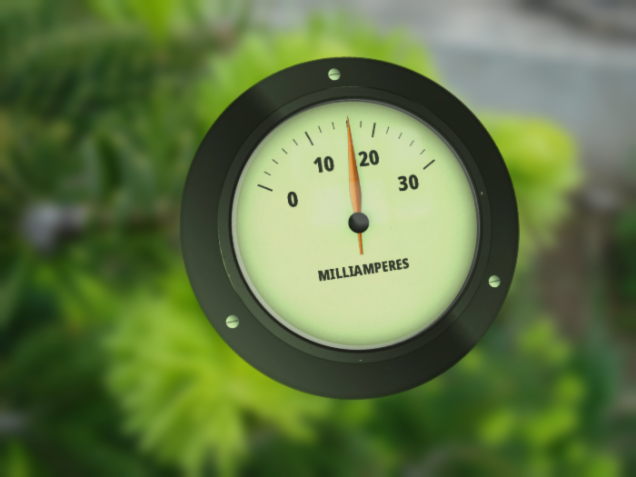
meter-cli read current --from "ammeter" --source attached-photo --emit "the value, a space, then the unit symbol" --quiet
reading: 16 mA
